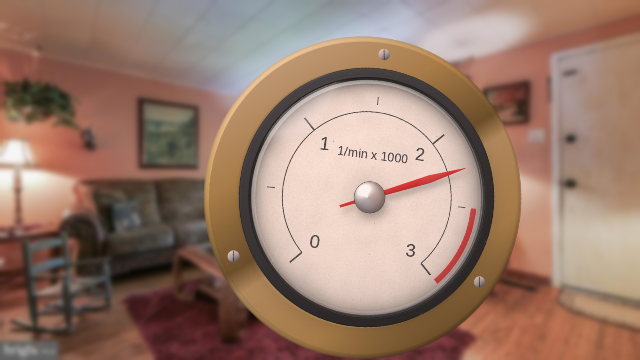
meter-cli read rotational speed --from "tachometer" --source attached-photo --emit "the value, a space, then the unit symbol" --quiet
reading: 2250 rpm
